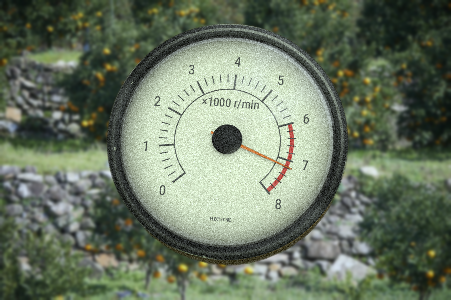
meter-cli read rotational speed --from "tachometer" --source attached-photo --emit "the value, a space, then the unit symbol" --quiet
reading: 7200 rpm
